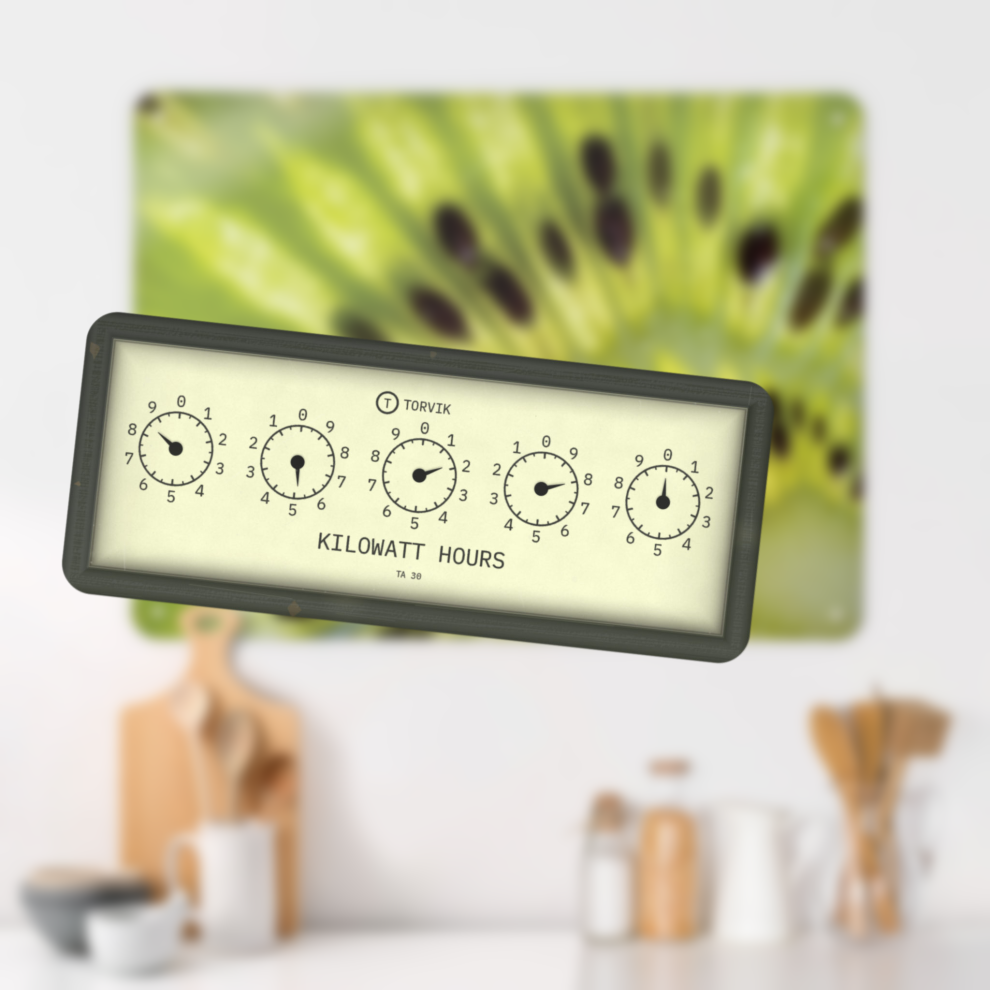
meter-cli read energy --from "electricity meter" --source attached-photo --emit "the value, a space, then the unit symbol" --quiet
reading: 85180 kWh
